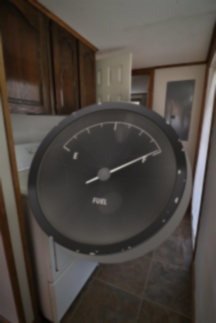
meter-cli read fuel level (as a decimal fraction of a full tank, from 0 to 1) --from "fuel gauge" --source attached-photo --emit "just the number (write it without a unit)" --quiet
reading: 1
